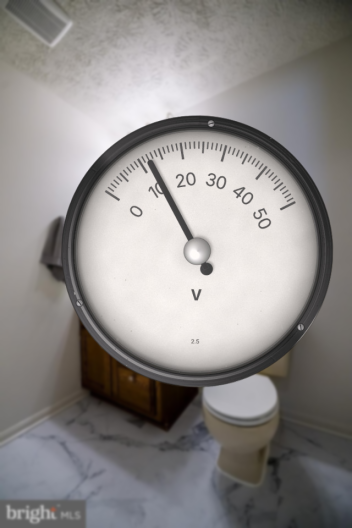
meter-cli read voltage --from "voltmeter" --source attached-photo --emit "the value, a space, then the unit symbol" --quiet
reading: 12 V
